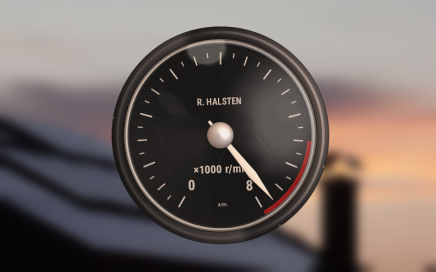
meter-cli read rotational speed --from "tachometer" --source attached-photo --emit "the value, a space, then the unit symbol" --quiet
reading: 7750 rpm
